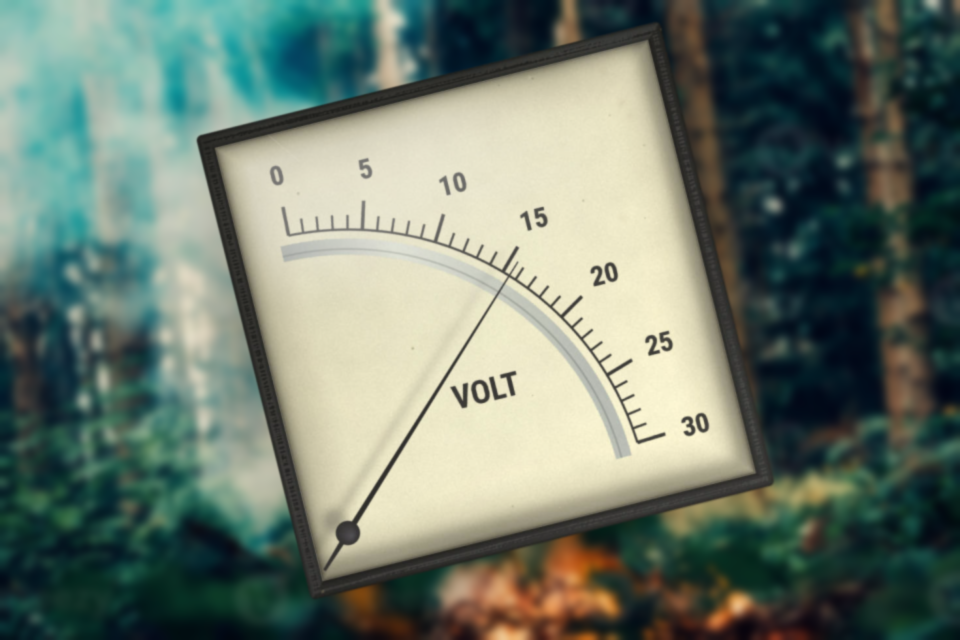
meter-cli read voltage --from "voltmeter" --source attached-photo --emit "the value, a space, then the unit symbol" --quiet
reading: 15.5 V
